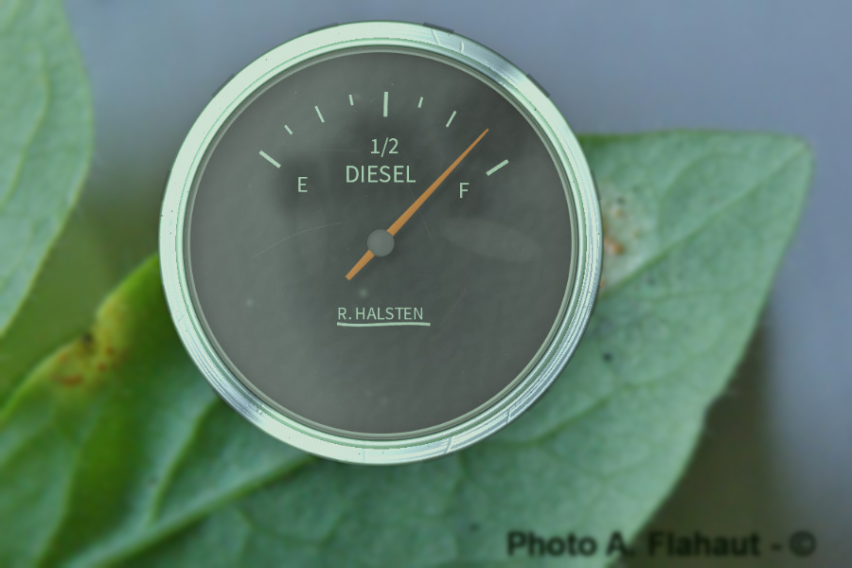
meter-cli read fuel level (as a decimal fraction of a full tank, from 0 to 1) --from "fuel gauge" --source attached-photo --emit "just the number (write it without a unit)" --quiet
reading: 0.875
